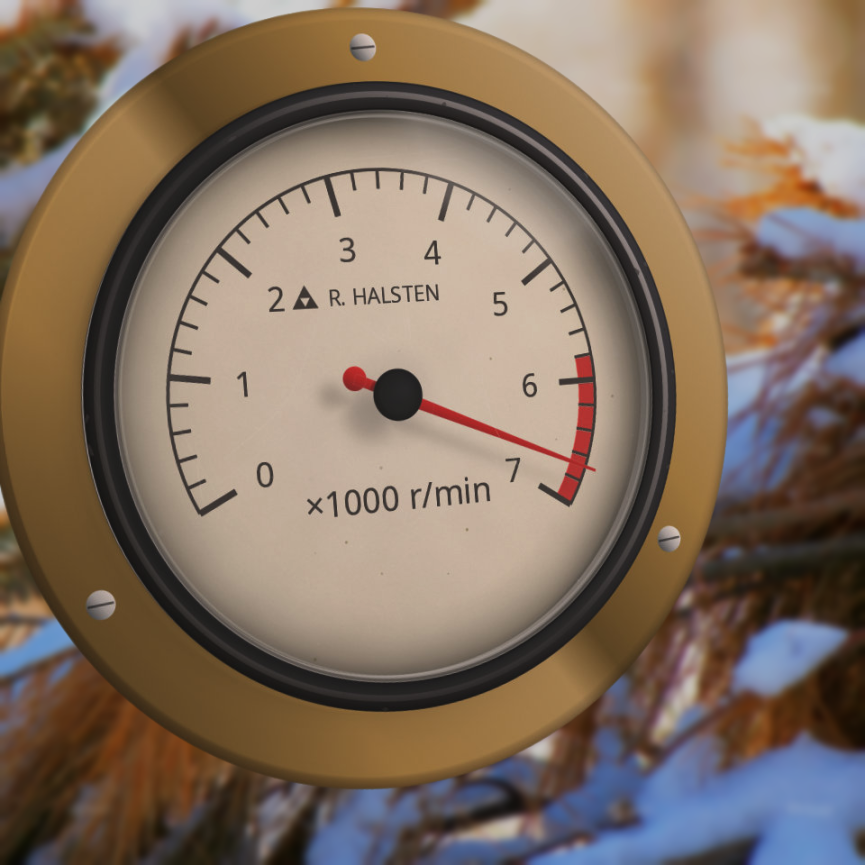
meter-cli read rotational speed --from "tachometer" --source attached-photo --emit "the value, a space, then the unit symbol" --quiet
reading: 6700 rpm
